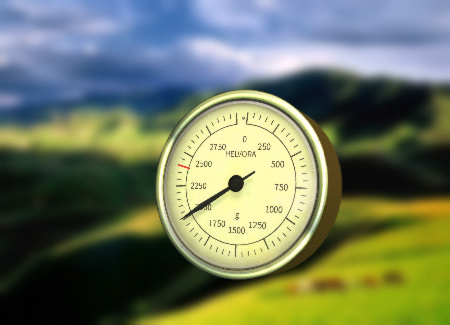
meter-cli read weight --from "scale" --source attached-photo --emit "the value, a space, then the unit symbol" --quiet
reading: 2000 g
